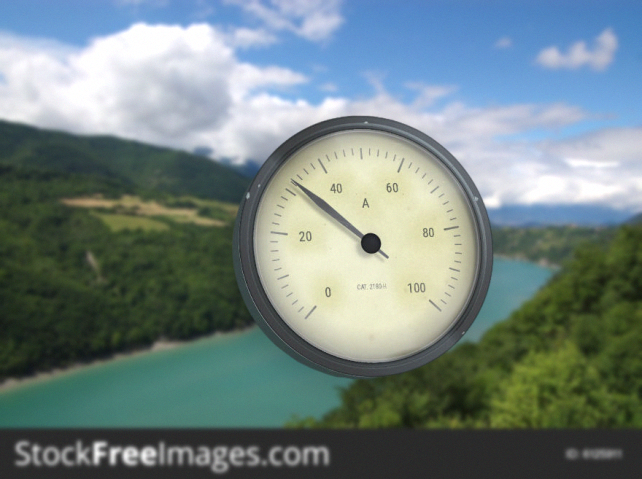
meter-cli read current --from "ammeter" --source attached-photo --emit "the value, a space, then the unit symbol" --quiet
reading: 32 A
